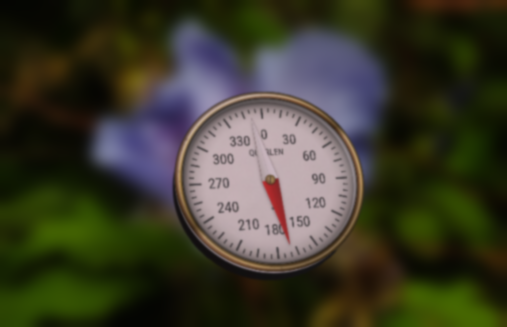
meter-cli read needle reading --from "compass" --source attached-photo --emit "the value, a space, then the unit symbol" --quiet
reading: 170 °
